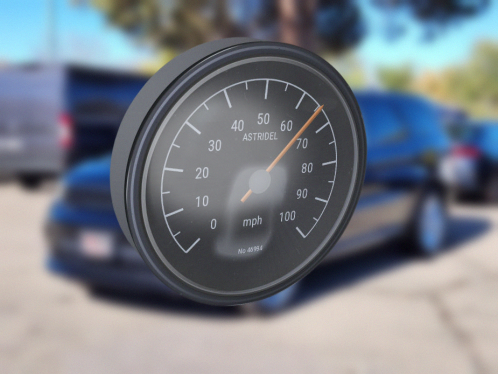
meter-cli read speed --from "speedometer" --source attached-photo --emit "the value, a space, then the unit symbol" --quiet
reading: 65 mph
